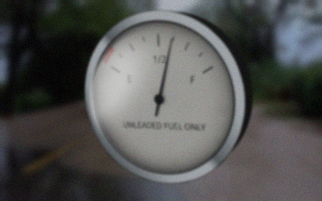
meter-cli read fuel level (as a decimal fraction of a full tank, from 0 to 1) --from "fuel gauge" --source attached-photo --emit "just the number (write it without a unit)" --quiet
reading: 0.625
